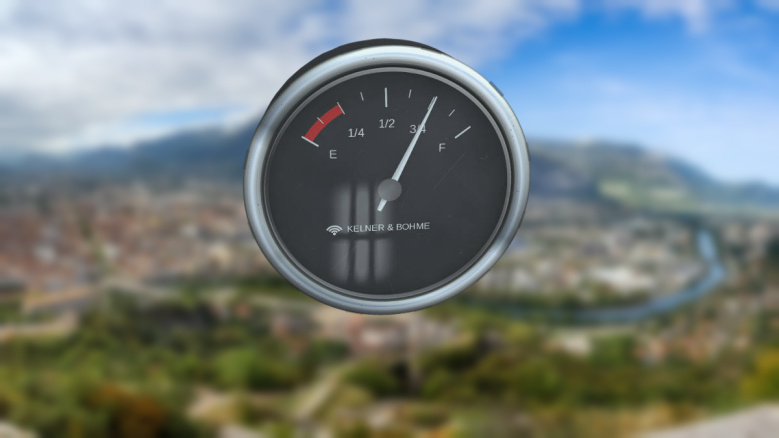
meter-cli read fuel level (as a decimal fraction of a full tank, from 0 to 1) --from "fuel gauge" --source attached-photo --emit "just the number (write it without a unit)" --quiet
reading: 0.75
